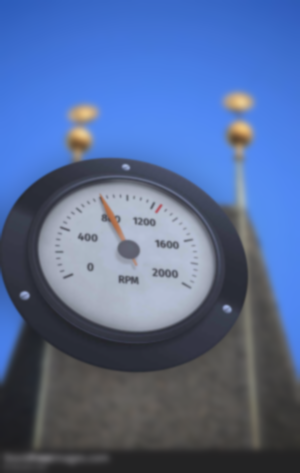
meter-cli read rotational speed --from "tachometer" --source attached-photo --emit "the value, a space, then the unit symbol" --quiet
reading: 800 rpm
